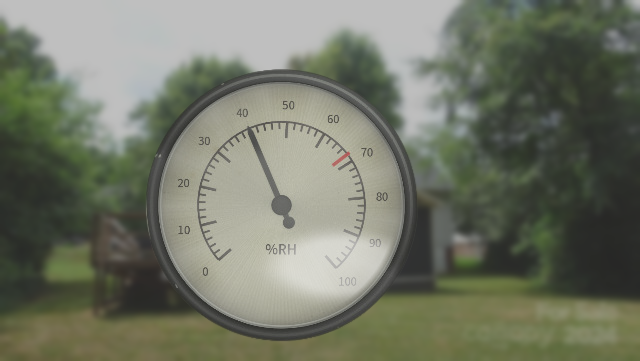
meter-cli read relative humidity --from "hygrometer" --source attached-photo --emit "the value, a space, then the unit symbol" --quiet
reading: 40 %
